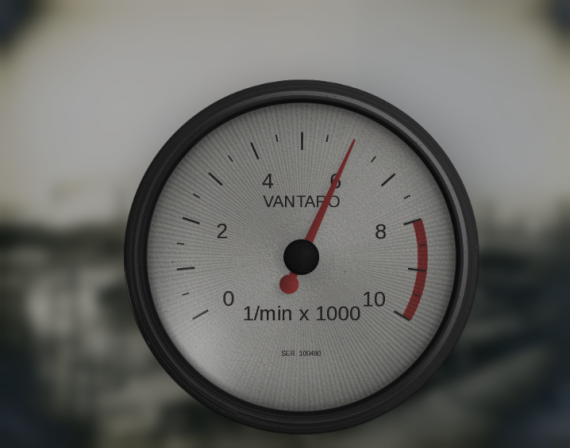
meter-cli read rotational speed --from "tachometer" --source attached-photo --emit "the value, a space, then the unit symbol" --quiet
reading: 6000 rpm
